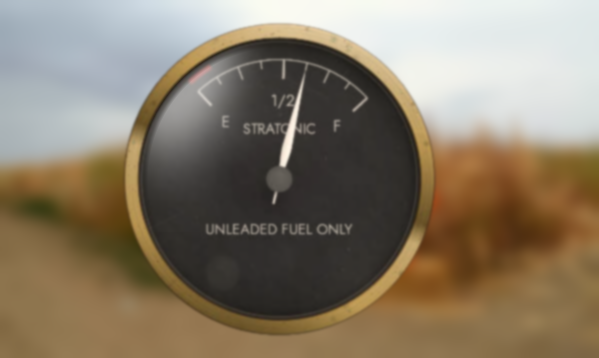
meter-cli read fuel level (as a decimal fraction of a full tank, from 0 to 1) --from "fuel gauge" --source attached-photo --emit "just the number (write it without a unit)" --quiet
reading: 0.625
